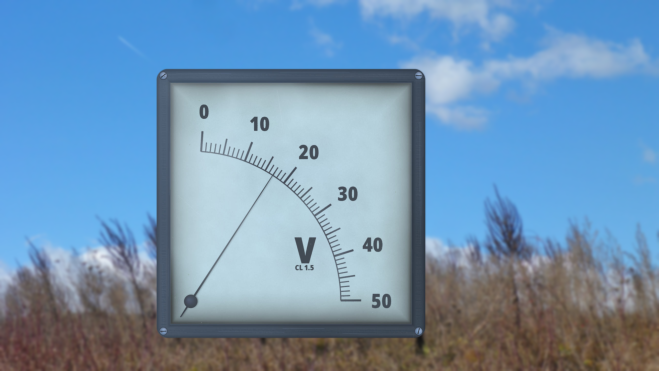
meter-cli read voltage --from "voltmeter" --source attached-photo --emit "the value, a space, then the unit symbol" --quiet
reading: 17 V
